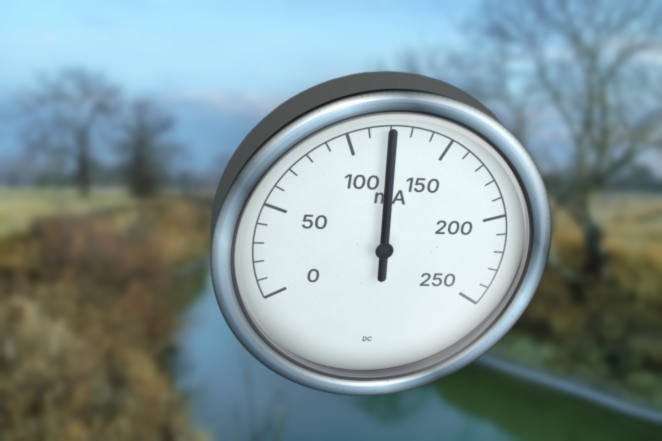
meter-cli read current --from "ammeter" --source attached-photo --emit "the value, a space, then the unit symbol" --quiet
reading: 120 mA
